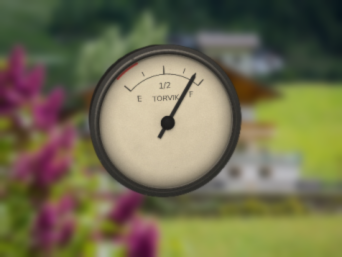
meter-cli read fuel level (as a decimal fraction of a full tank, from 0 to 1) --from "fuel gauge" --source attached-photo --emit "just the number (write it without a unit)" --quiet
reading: 0.875
